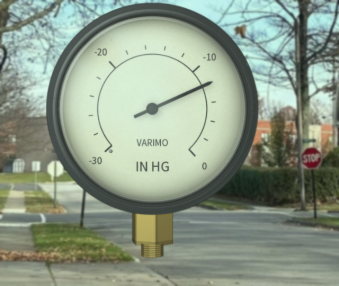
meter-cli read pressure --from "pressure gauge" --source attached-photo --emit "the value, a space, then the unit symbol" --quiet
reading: -8 inHg
